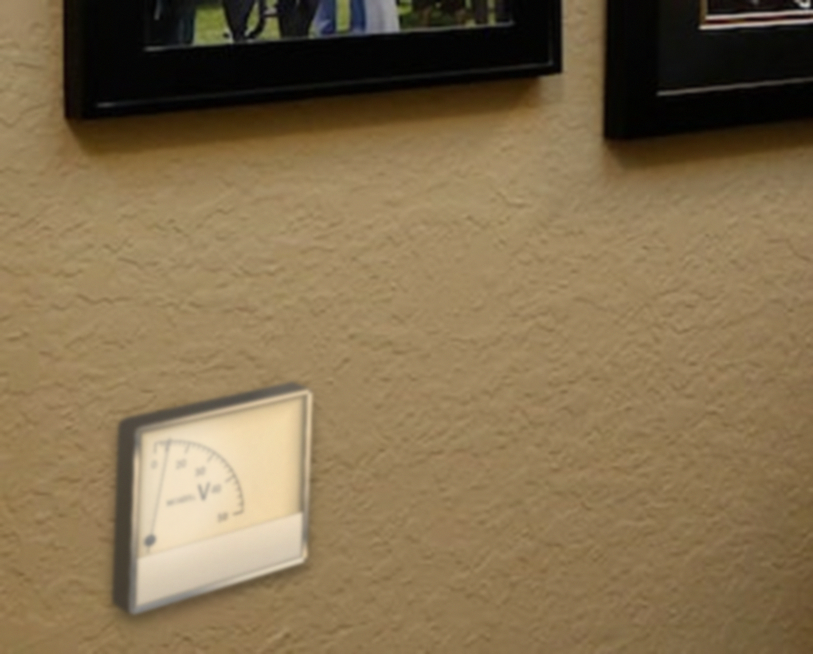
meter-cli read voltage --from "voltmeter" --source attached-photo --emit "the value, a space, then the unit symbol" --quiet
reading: 10 V
